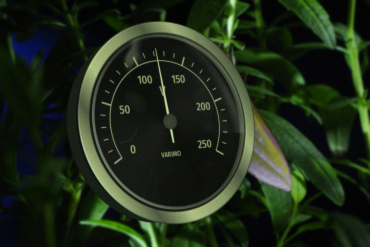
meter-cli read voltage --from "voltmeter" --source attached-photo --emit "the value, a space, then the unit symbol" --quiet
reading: 120 V
